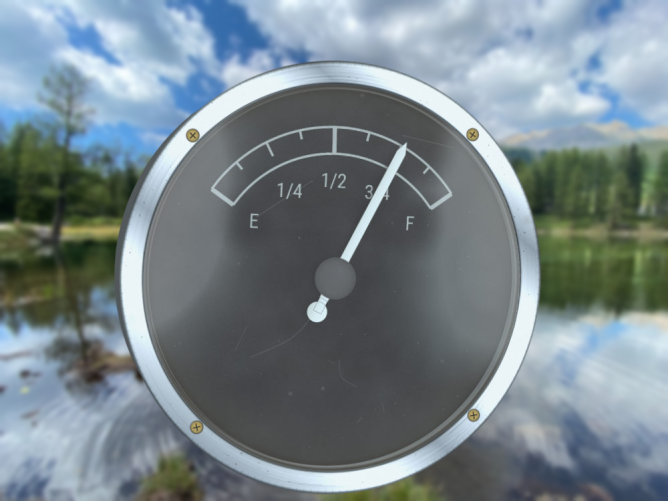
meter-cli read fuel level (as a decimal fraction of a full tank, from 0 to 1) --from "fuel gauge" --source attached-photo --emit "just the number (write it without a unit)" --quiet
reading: 0.75
